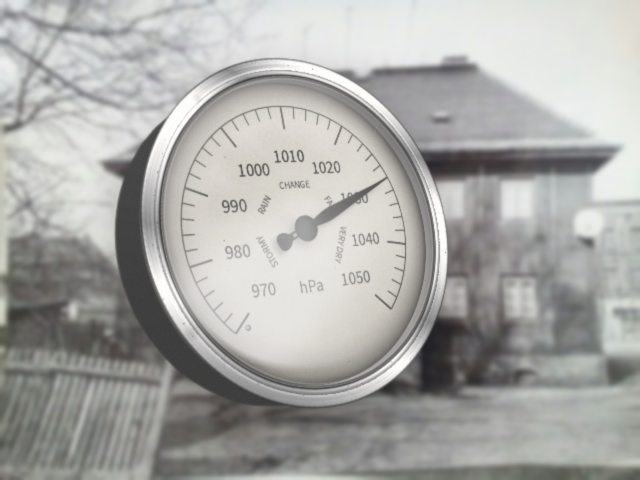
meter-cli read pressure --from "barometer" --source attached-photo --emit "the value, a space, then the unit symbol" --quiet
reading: 1030 hPa
